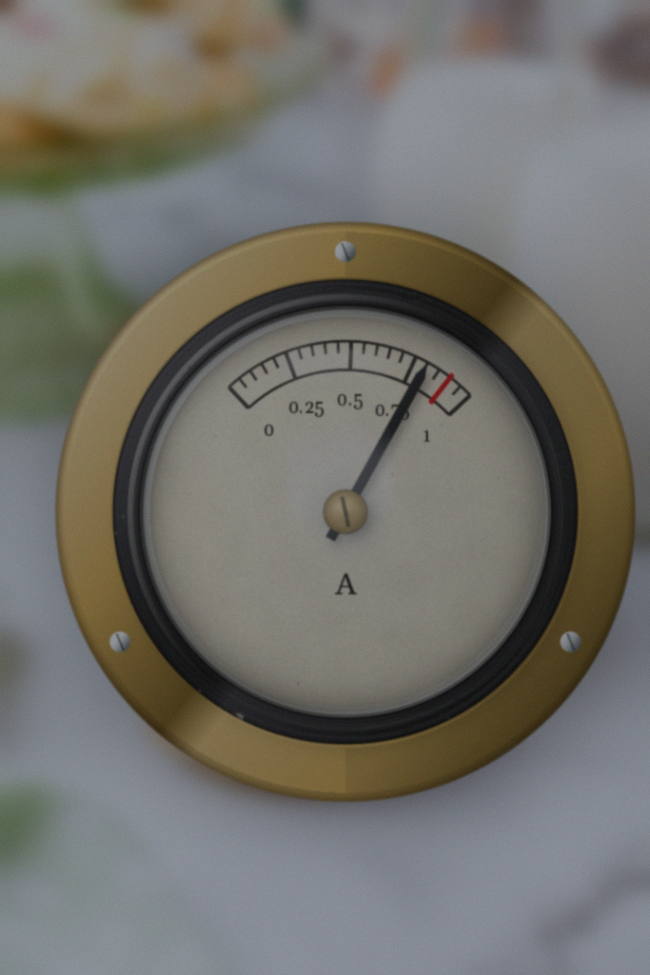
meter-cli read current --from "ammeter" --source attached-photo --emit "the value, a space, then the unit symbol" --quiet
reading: 0.8 A
